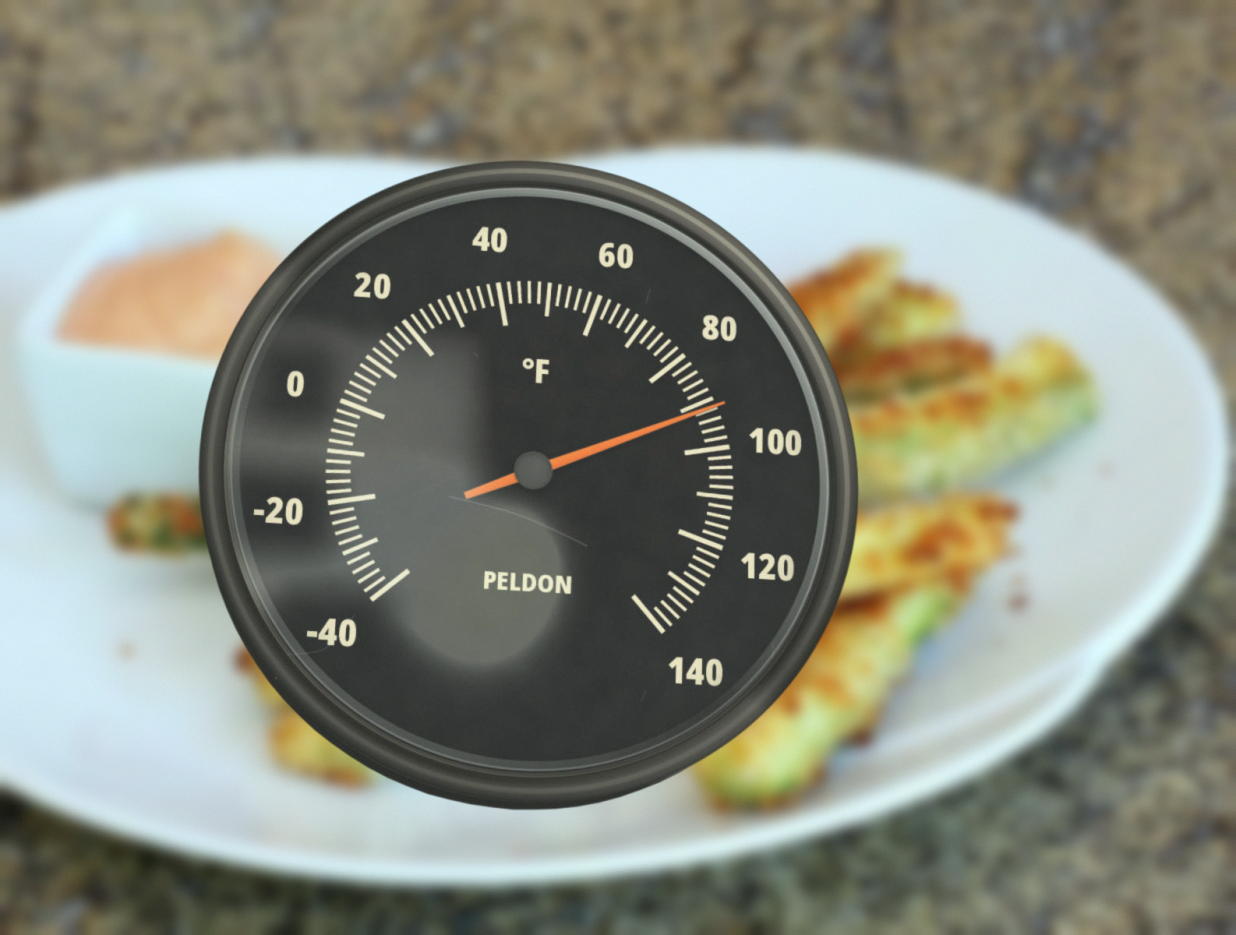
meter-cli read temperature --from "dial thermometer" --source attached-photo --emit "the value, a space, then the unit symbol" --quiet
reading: 92 °F
